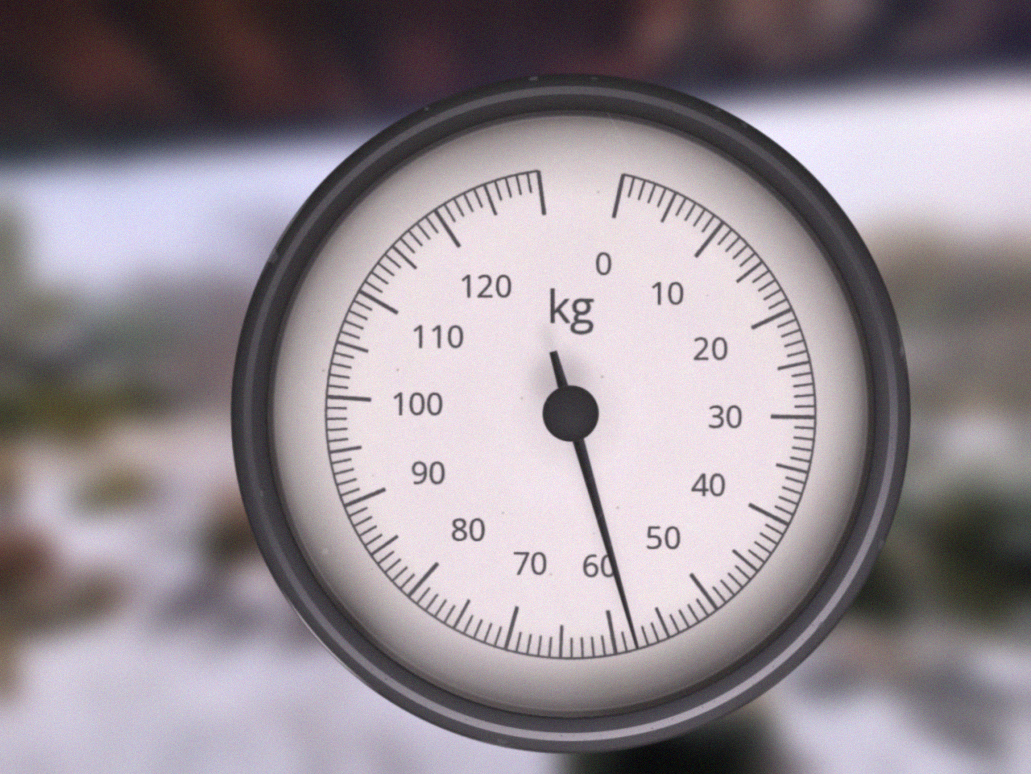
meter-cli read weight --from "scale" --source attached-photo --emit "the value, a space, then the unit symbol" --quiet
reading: 58 kg
